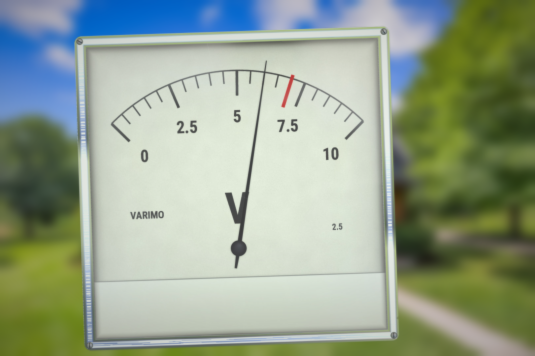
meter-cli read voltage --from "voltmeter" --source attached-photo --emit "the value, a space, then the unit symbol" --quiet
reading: 6 V
